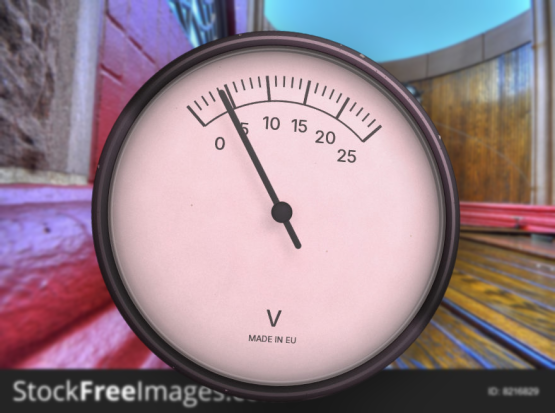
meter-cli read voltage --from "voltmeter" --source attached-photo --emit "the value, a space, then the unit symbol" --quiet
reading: 4 V
